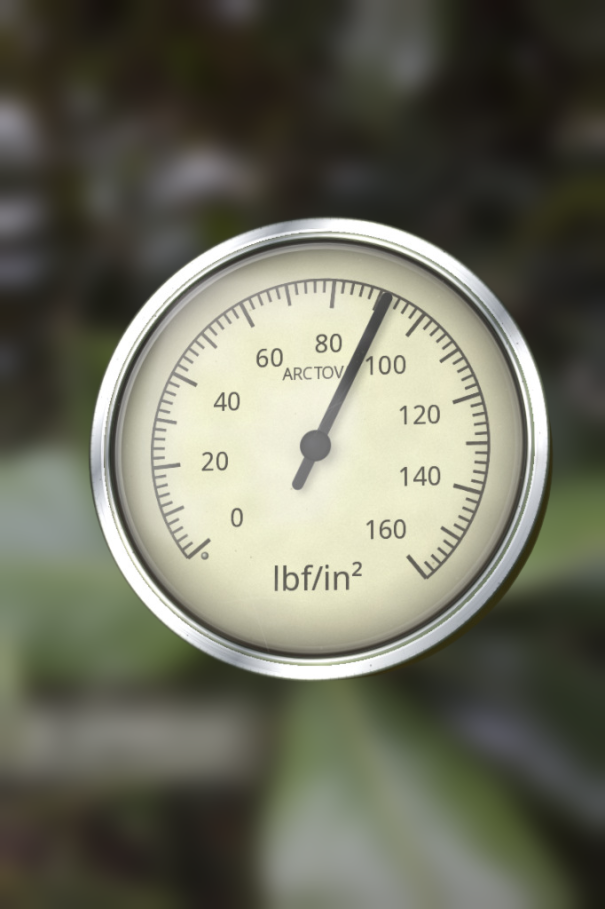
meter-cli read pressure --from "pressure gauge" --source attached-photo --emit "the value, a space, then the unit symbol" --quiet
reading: 92 psi
